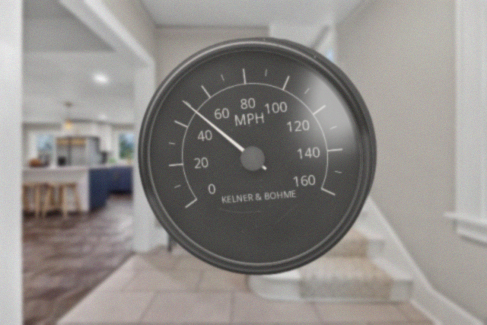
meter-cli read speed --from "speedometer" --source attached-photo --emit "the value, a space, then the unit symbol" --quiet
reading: 50 mph
